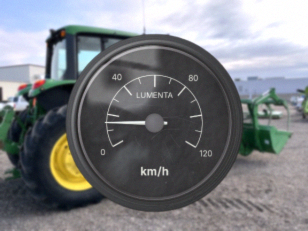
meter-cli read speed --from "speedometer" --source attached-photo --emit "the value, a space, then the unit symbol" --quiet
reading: 15 km/h
